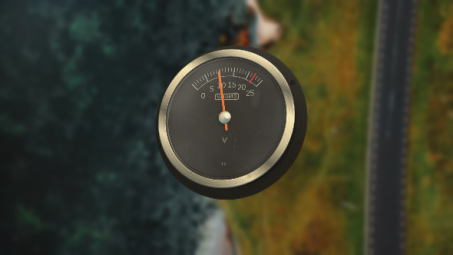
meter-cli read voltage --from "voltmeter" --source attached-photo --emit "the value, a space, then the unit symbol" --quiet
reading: 10 V
